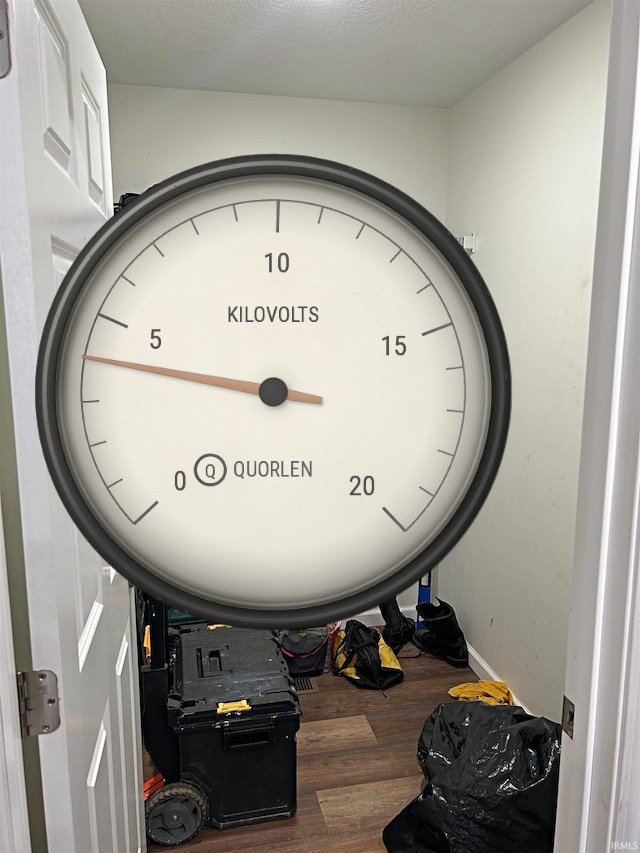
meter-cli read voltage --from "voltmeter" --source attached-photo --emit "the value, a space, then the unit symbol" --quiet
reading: 4 kV
